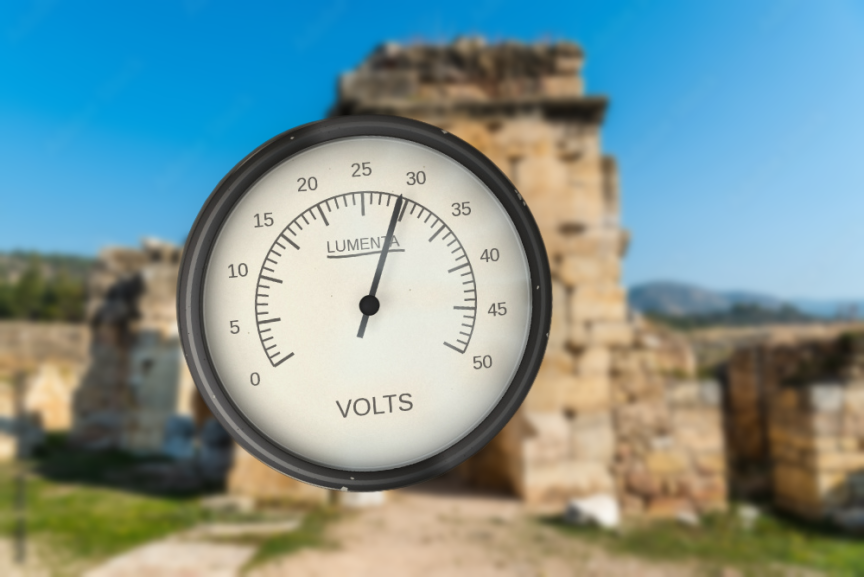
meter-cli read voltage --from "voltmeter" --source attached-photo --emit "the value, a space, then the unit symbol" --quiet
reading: 29 V
